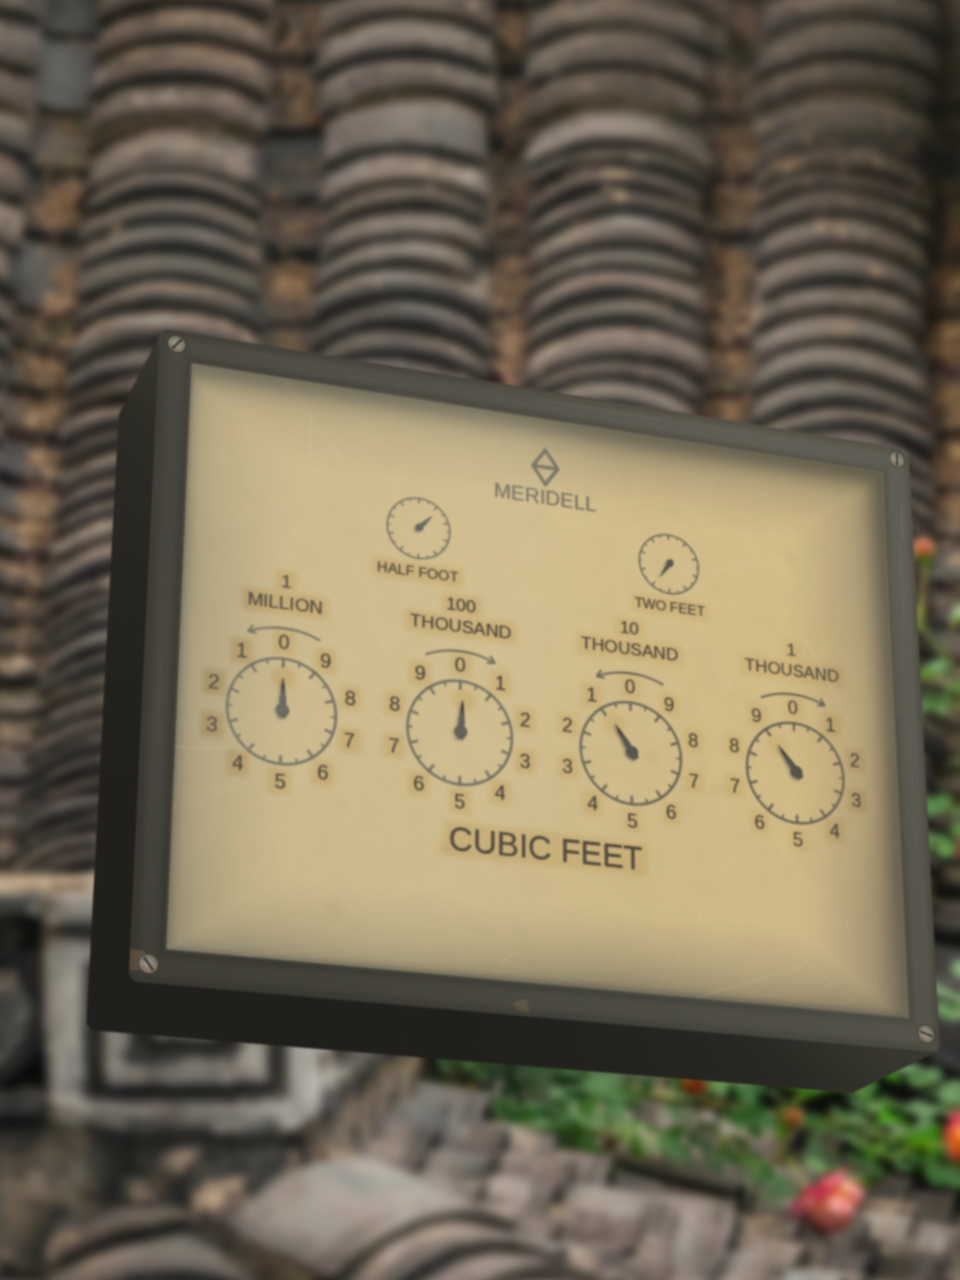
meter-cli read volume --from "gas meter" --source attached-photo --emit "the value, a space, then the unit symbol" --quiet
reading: 900 ft³
